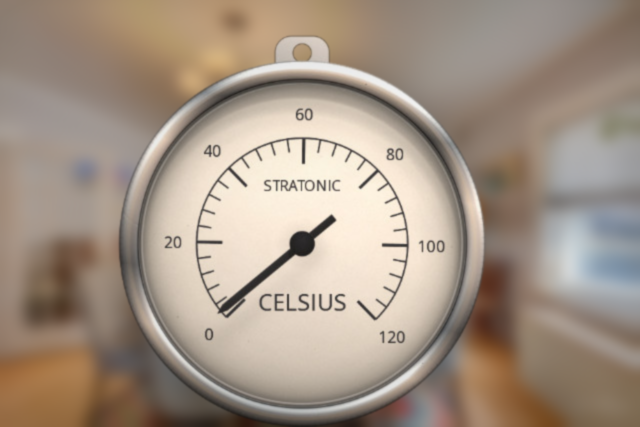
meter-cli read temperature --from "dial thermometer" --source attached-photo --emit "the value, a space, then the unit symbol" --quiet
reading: 2 °C
